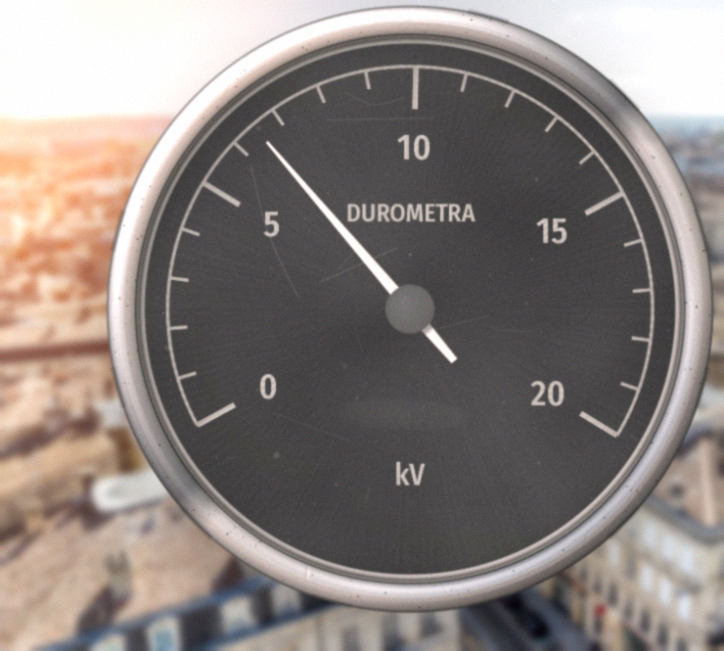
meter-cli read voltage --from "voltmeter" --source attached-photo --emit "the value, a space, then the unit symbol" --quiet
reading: 6.5 kV
